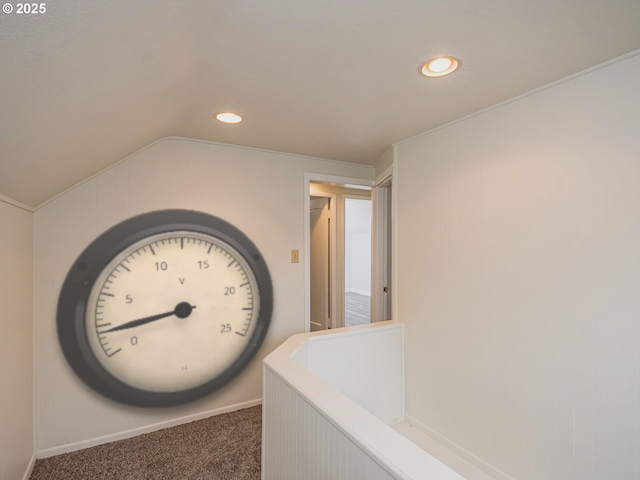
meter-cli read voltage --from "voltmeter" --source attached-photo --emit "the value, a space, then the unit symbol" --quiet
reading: 2 V
